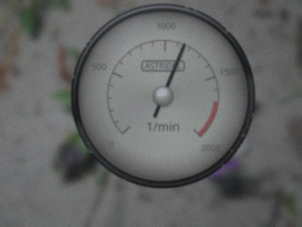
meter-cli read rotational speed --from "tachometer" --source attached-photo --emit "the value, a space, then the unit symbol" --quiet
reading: 1150 rpm
